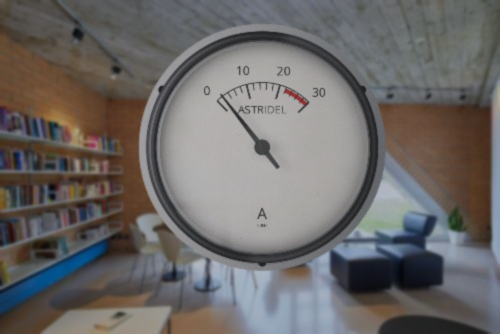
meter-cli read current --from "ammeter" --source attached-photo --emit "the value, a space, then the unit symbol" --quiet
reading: 2 A
